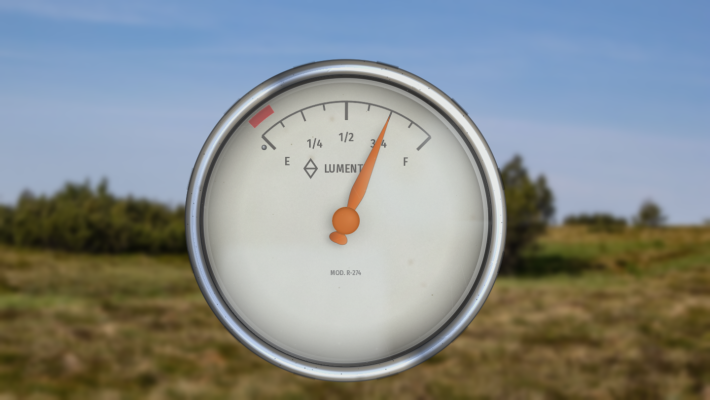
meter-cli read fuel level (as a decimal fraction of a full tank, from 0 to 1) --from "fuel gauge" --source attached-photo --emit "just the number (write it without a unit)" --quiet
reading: 0.75
